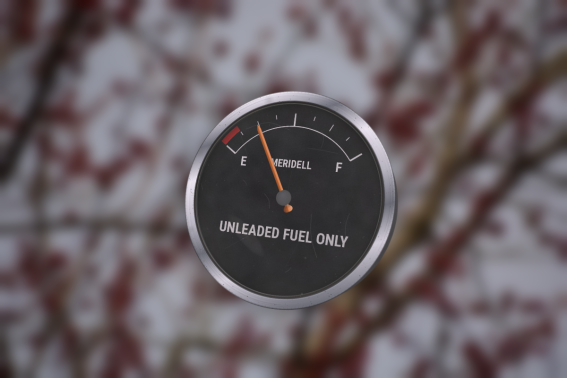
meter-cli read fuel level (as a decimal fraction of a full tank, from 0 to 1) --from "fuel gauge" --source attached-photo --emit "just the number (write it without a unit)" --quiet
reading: 0.25
